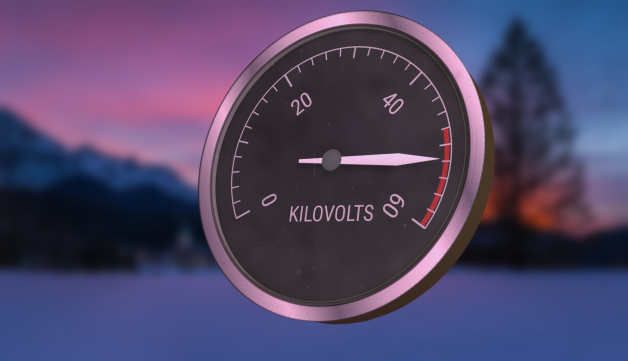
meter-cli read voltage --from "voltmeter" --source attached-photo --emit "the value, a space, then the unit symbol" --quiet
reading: 52 kV
